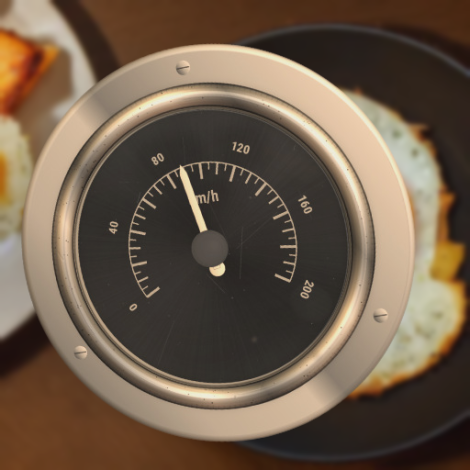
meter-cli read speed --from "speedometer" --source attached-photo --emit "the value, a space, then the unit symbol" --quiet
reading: 90 km/h
